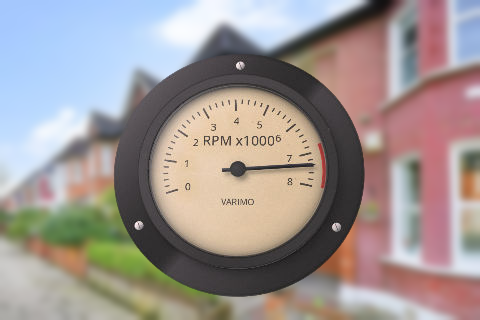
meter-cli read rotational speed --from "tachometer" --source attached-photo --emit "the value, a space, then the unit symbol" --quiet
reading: 7400 rpm
